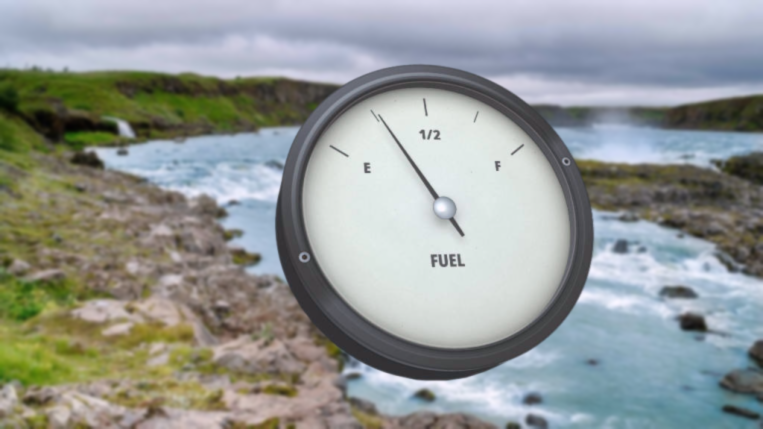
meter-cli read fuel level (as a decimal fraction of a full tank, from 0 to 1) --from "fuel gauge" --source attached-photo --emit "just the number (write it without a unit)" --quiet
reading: 0.25
